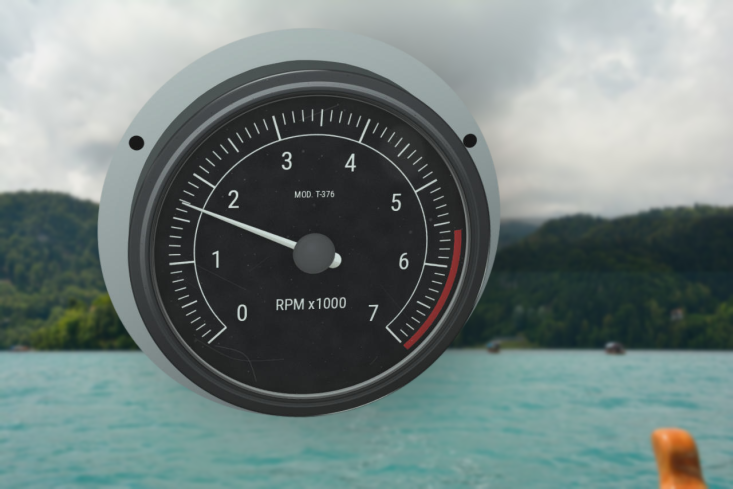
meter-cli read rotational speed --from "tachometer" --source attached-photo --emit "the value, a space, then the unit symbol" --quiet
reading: 1700 rpm
